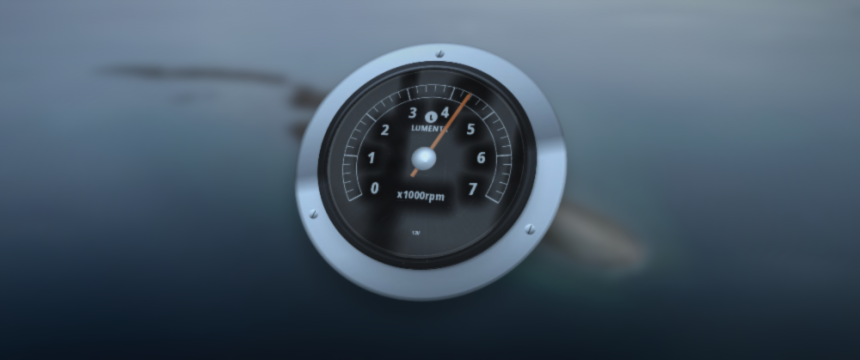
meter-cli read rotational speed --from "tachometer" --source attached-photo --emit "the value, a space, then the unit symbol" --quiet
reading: 4400 rpm
